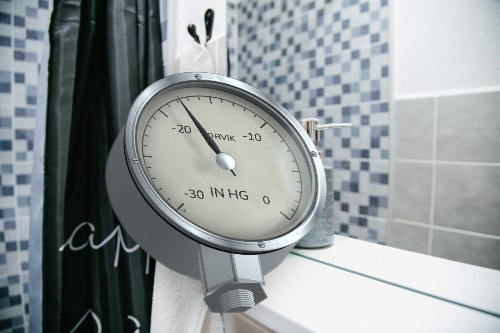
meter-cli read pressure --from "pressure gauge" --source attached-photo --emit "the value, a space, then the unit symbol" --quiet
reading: -18 inHg
